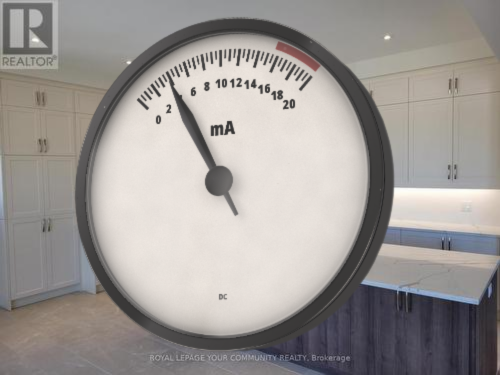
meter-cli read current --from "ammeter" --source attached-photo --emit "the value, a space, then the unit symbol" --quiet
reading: 4 mA
